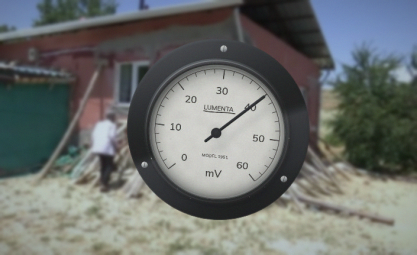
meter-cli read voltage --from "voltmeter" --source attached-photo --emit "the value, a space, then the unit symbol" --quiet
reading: 40 mV
